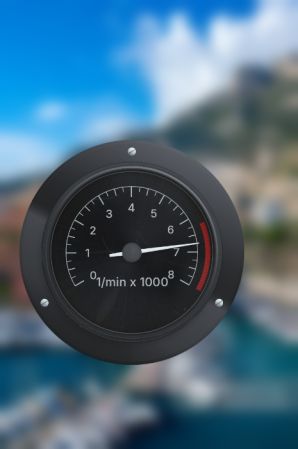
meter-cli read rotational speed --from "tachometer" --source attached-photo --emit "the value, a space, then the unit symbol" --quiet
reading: 6750 rpm
